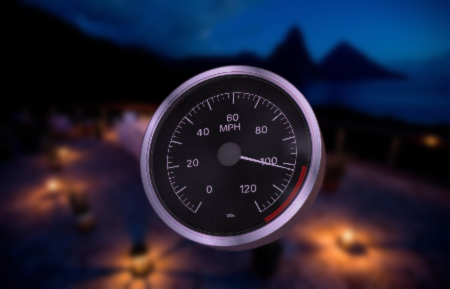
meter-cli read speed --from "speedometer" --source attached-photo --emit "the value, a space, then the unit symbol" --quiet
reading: 102 mph
